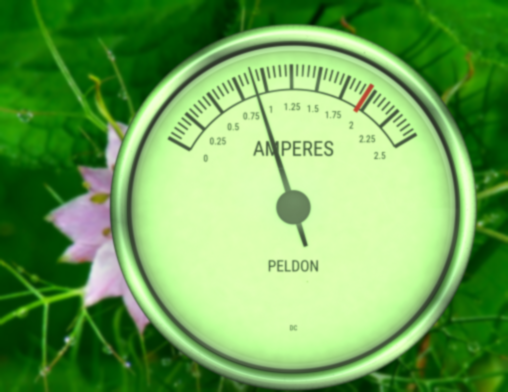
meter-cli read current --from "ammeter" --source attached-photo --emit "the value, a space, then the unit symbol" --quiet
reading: 0.9 A
